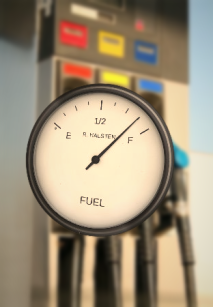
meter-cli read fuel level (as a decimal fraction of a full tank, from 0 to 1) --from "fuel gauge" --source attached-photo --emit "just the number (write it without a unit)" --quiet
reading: 0.875
